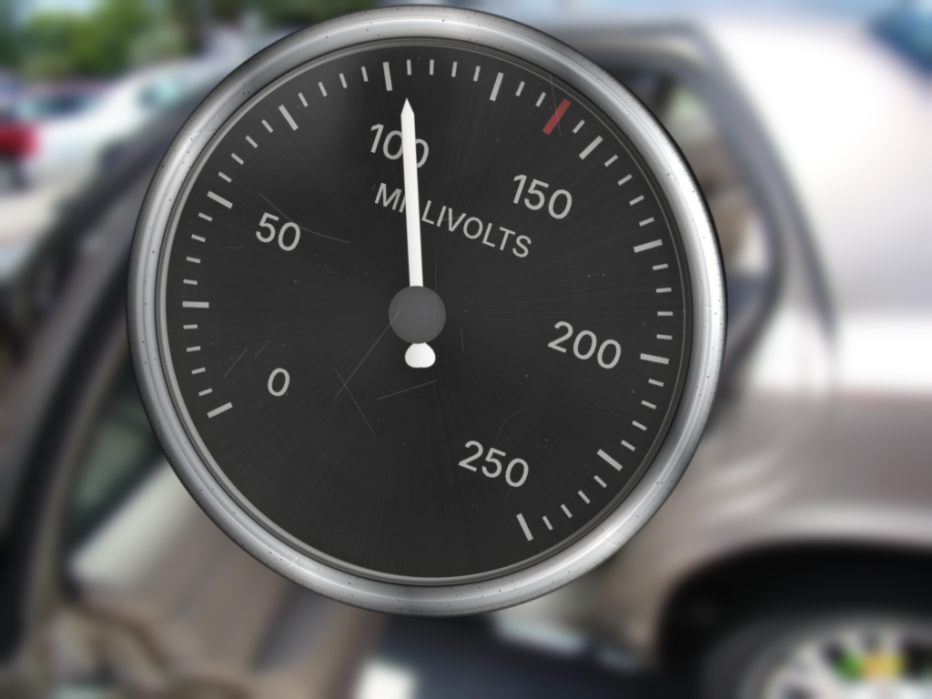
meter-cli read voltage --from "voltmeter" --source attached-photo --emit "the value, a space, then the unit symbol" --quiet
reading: 105 mV
